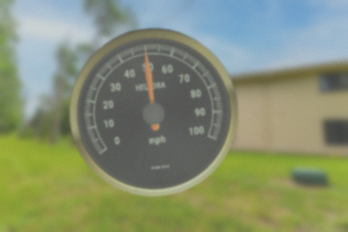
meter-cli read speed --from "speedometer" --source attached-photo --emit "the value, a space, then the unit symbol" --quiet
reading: 50 mph
